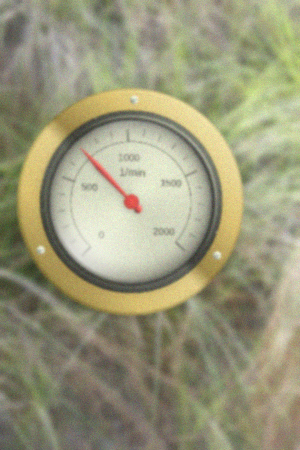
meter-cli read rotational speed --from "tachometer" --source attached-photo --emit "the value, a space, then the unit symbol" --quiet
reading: 700 rpm
